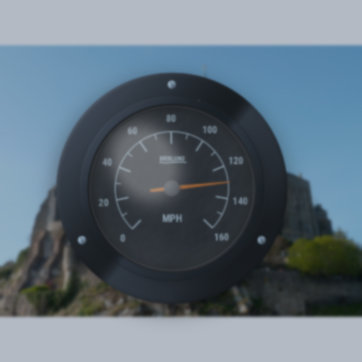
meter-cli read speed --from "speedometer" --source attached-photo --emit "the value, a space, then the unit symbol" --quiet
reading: 130 mph
